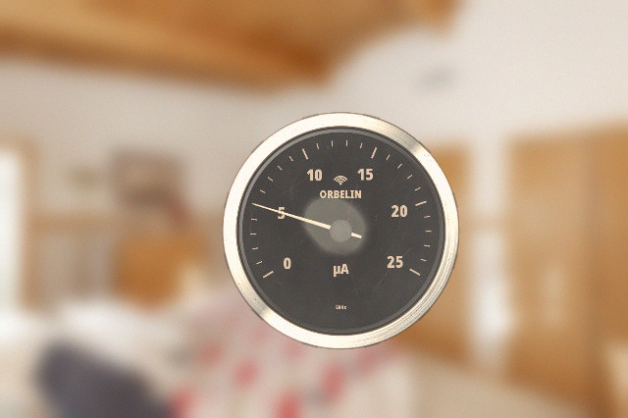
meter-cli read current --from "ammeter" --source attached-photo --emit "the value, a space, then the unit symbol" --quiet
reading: 5 µA
